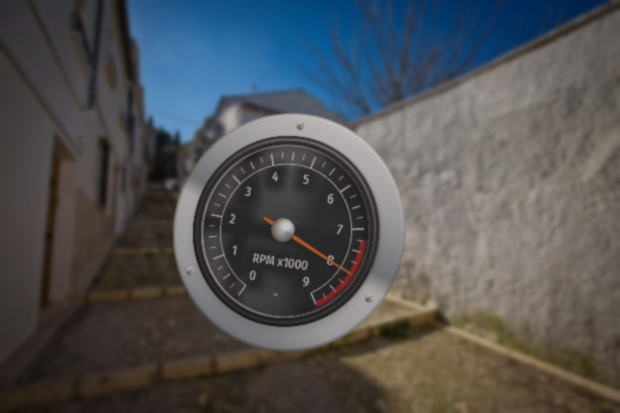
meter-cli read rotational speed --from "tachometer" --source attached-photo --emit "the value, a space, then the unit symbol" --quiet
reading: 8000 rpm
